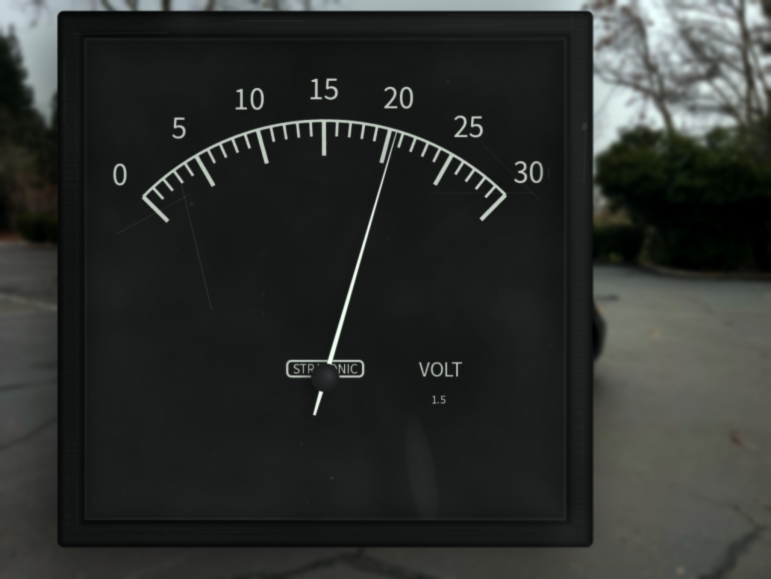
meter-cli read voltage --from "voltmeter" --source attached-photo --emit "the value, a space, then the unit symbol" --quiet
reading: 20.5 V
